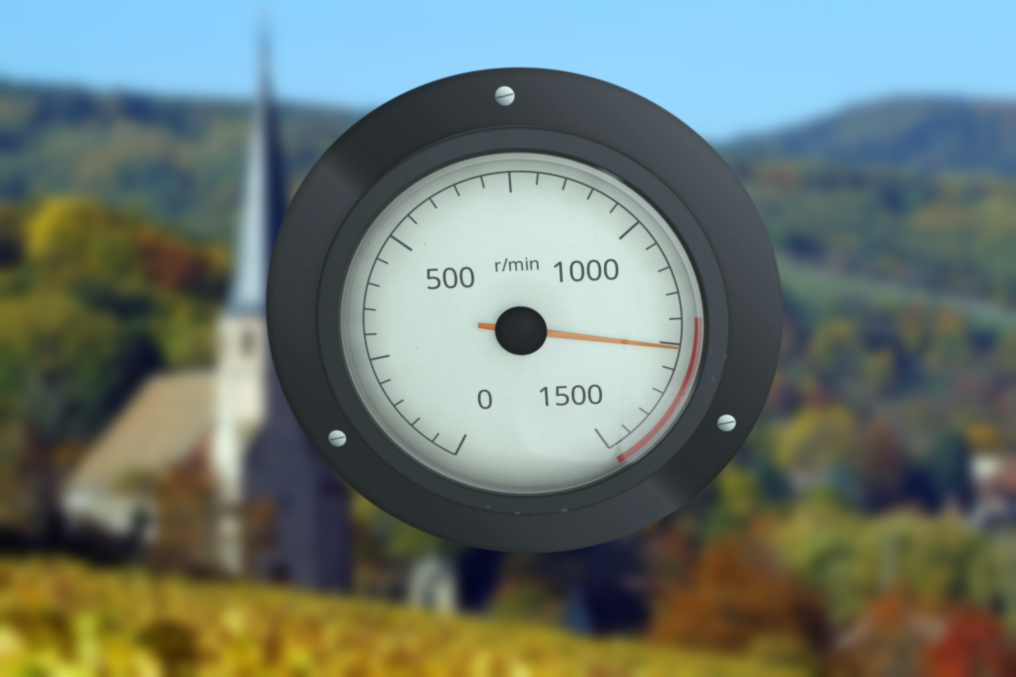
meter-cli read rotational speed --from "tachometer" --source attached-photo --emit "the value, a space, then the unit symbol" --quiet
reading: 1250 rpm
